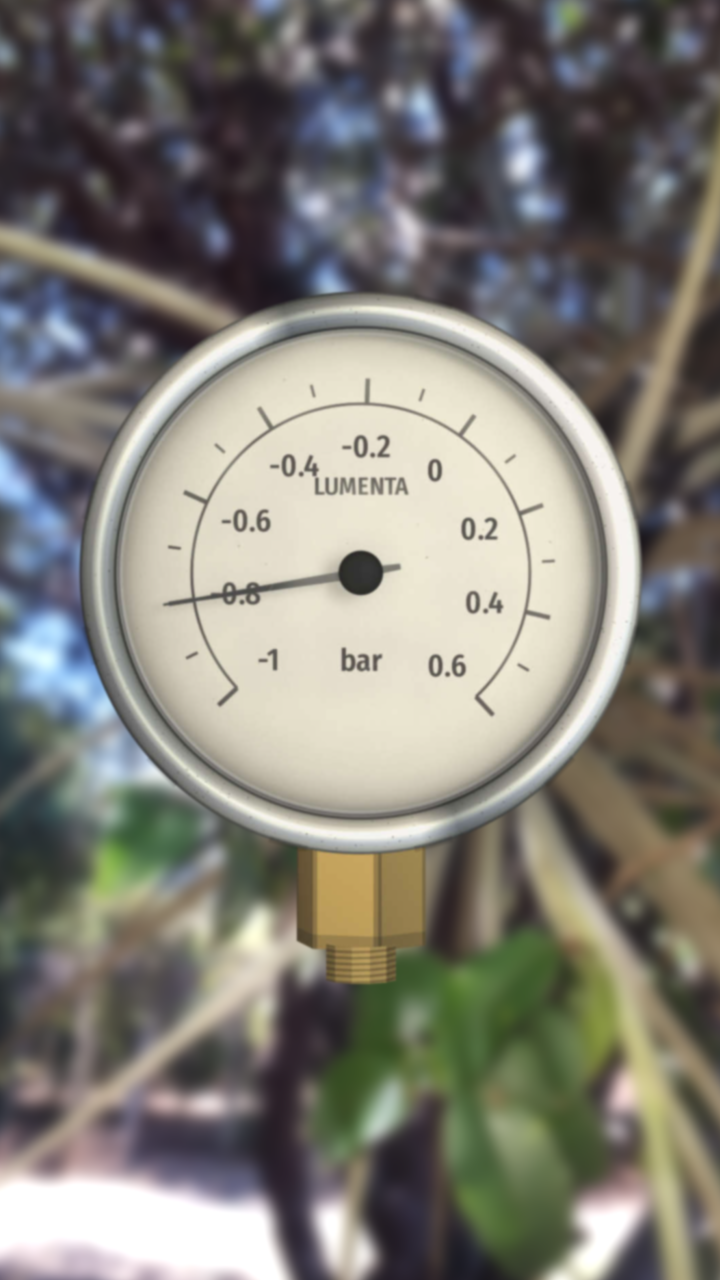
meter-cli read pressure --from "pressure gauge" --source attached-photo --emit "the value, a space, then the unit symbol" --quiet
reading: -0.8 bar
